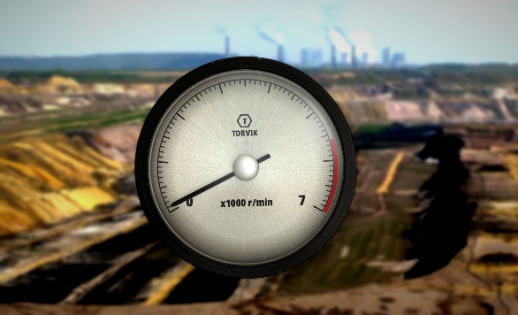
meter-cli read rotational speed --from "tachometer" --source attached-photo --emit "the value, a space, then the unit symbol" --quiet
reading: 100 rpm
